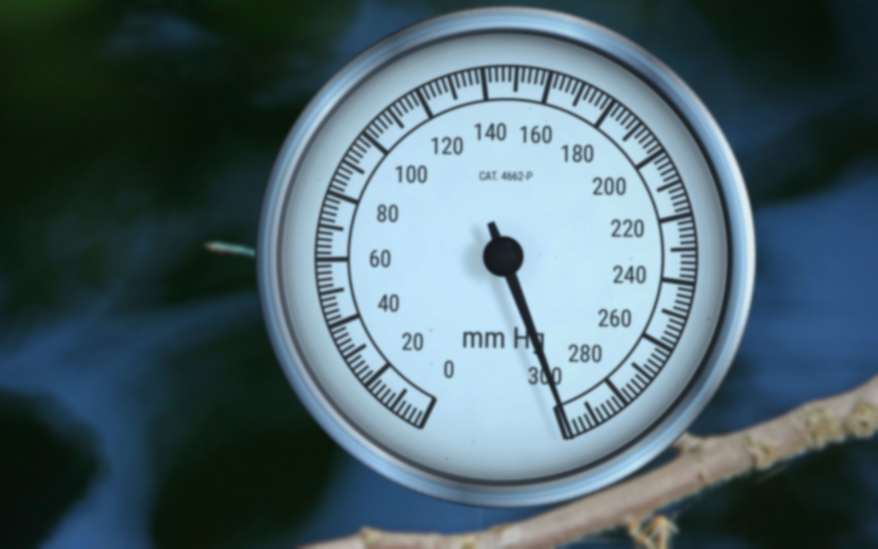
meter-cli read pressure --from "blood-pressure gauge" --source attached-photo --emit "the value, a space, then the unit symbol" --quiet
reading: 298 mmHg
